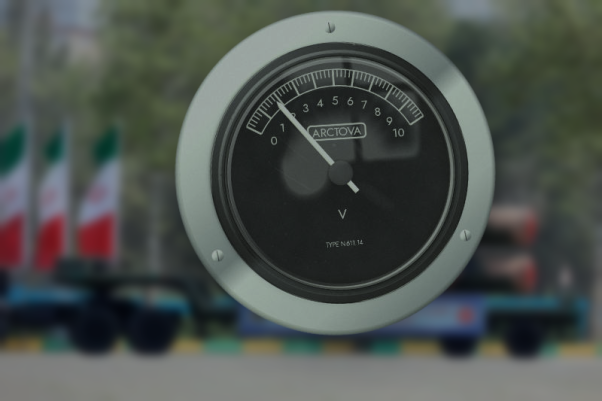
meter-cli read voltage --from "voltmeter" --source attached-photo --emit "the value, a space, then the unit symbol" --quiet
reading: 1.8 V
